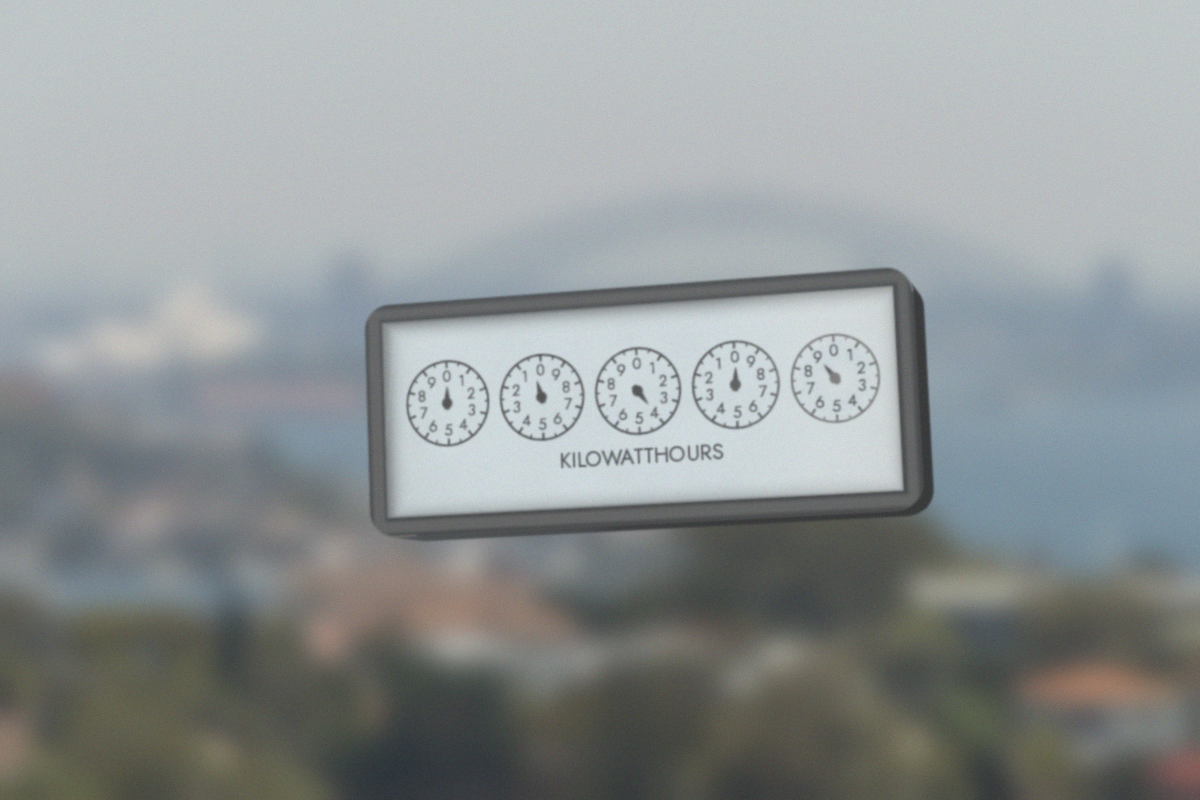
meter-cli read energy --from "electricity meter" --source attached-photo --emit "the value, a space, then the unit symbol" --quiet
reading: 399 kWh
